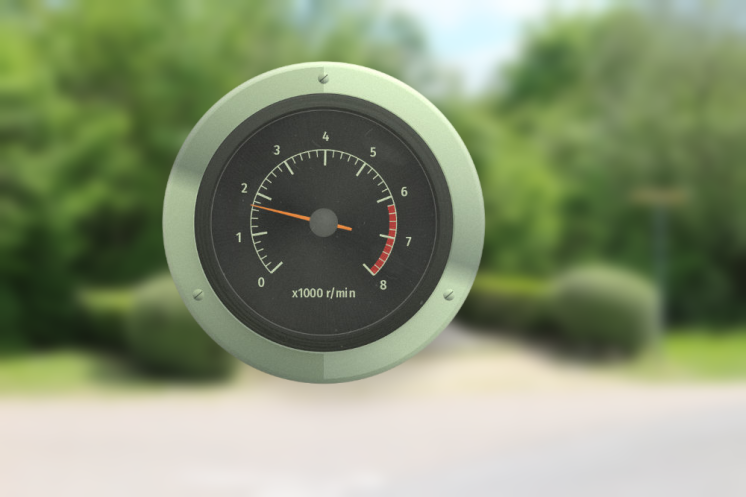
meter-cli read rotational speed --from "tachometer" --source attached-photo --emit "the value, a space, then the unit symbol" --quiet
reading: 1700 rpm
